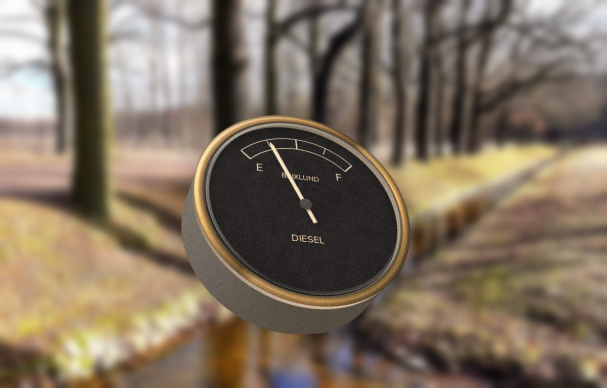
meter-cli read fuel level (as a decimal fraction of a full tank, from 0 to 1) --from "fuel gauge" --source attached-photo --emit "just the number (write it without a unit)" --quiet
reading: 0.25
